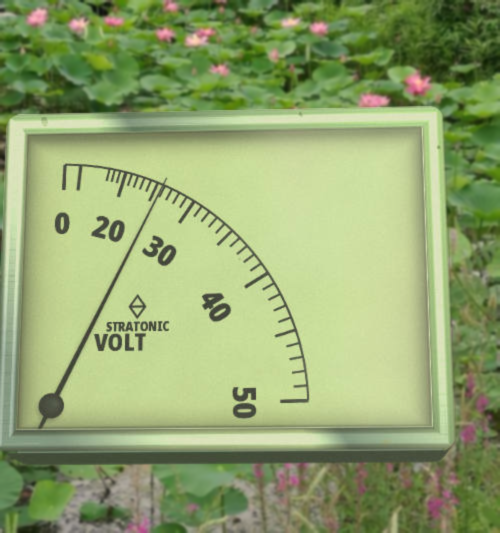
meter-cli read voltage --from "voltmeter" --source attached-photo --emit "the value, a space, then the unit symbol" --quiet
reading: 26 V
